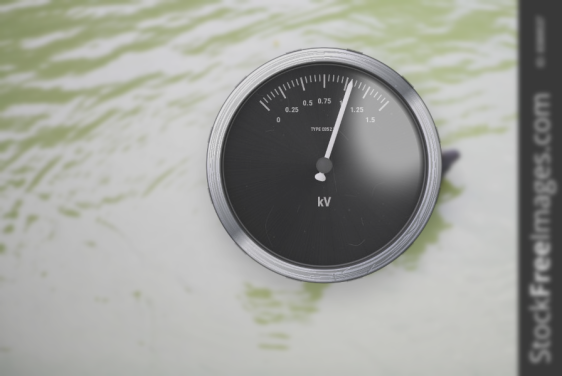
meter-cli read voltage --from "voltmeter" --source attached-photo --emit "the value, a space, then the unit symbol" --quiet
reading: 1.05 kV
